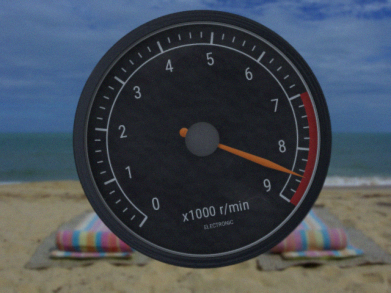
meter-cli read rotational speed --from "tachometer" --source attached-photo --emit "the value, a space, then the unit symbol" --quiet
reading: 8500 rpm
